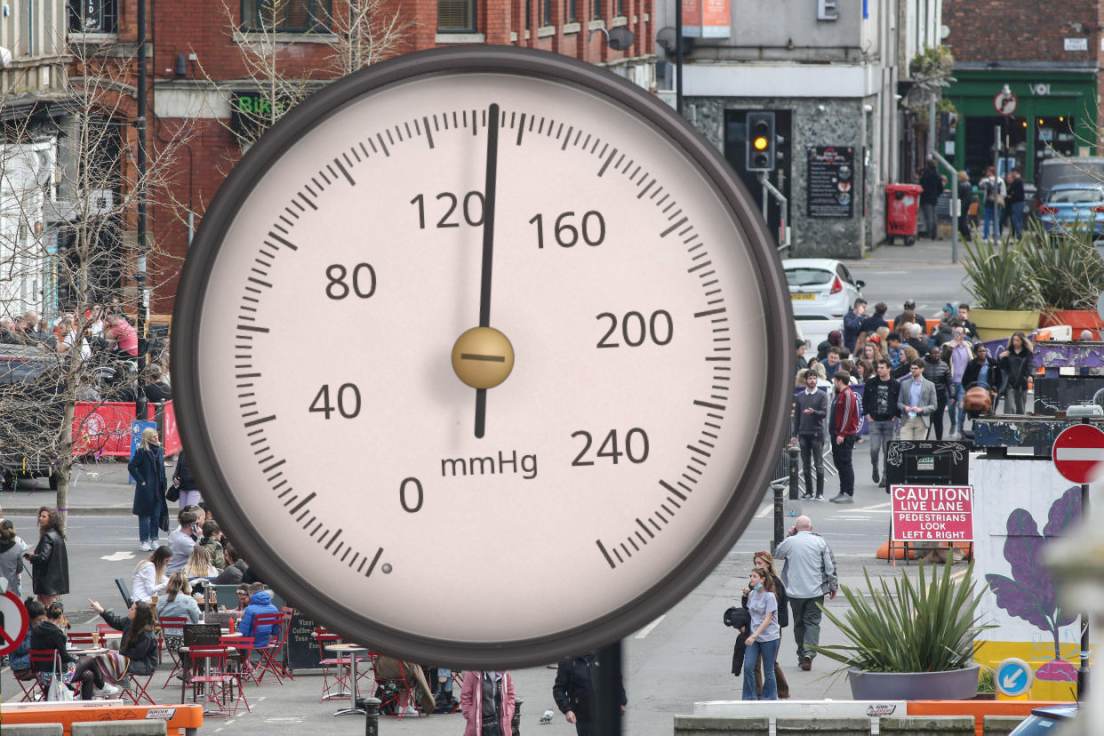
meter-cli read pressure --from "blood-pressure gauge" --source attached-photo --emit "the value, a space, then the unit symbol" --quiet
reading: 134 mmHg
